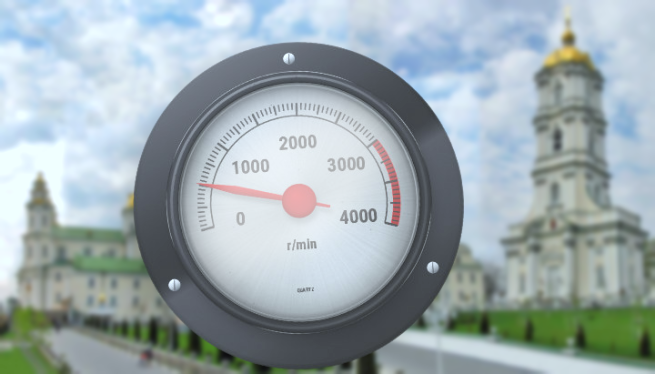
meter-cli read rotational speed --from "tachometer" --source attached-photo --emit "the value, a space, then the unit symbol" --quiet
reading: 500 rpm
